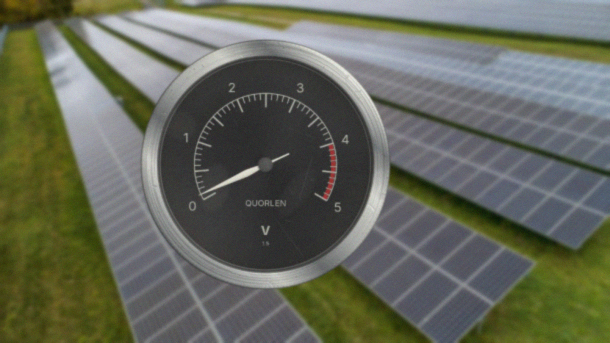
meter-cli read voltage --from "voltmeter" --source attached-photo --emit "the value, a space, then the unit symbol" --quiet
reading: 0.1 V
